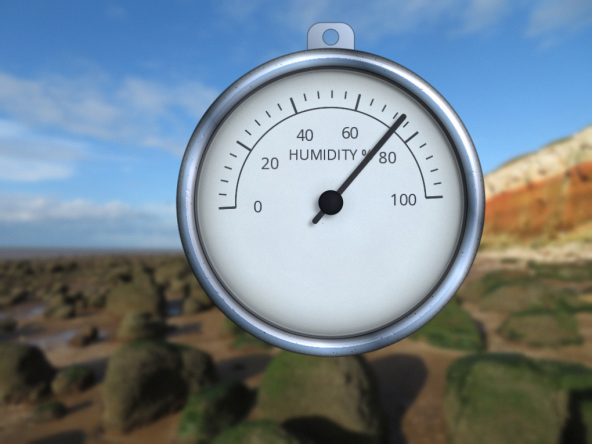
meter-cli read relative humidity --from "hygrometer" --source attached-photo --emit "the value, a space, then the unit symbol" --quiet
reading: 74 %
